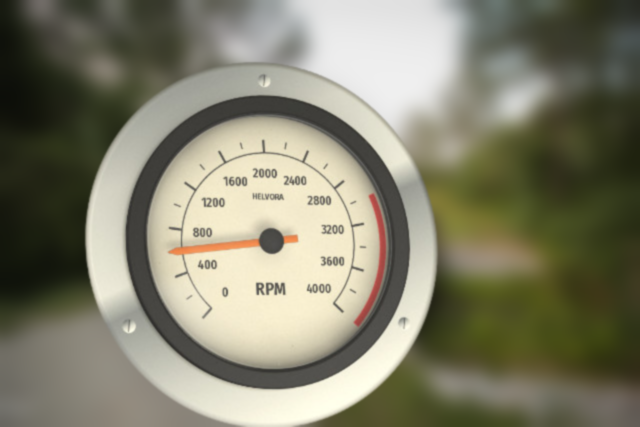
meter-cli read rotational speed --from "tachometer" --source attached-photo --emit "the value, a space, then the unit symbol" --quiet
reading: 600 rpm
